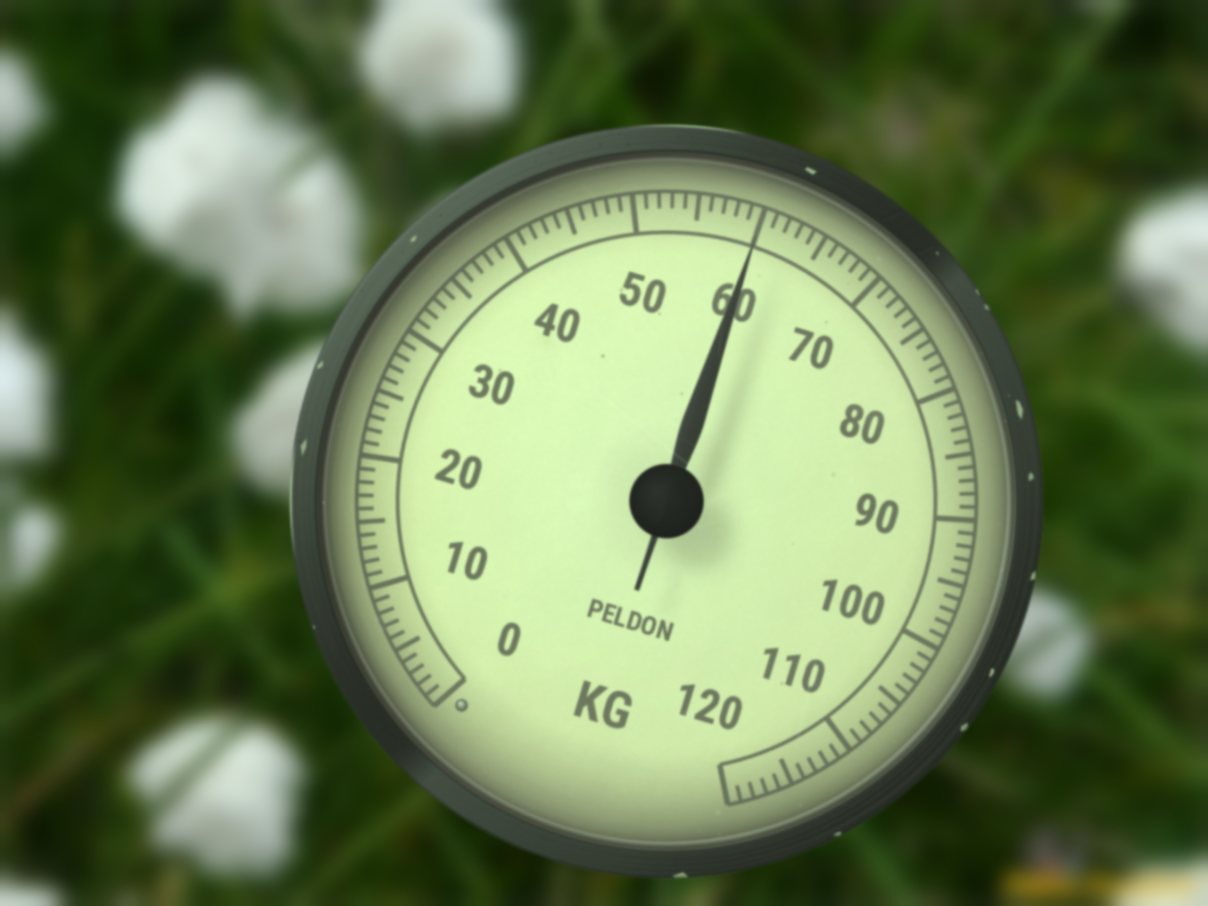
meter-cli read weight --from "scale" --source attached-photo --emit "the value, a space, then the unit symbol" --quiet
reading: 60 kg
